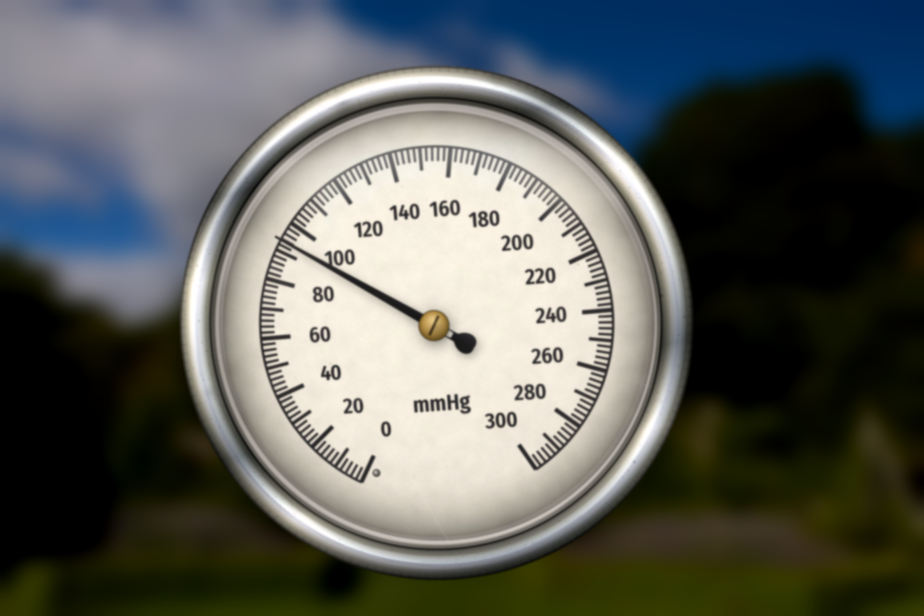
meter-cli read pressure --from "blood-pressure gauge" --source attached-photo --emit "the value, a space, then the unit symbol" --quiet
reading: 94 mmHg
